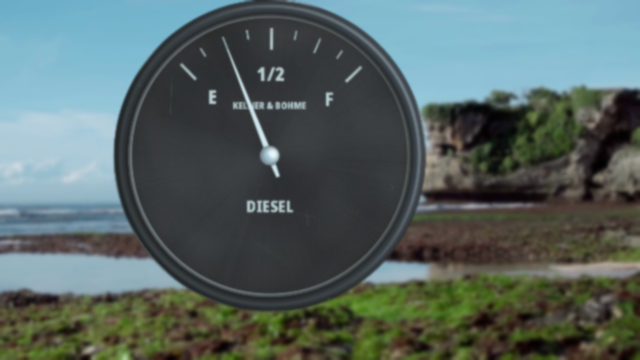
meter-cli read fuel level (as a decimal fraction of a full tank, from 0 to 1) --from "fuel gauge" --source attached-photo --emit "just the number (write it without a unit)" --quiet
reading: 0.25
